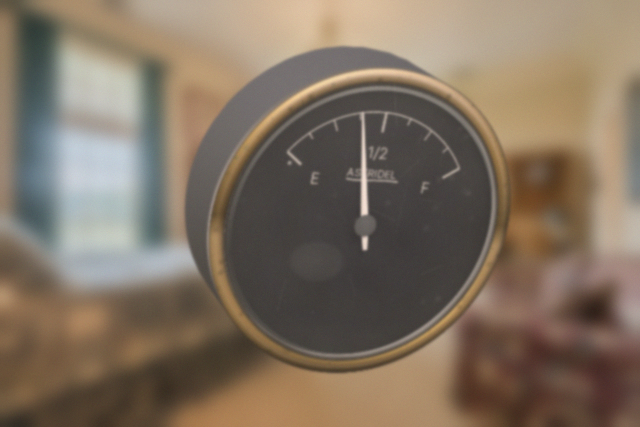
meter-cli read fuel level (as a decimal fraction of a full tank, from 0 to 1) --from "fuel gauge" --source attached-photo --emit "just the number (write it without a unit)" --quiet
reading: 0.375
